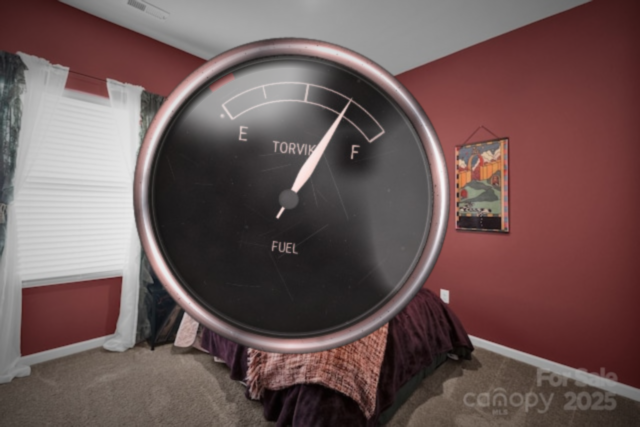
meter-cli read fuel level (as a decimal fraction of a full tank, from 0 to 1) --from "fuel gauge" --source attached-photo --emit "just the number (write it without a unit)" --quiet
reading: 0.75
